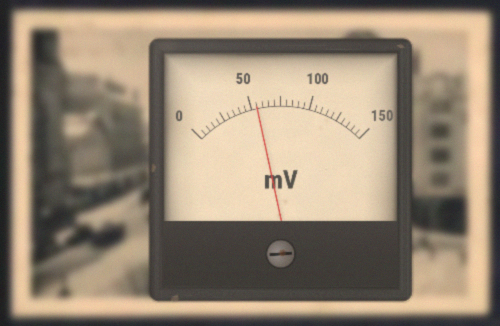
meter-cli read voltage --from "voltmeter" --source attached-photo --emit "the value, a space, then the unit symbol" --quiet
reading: 55 mV
